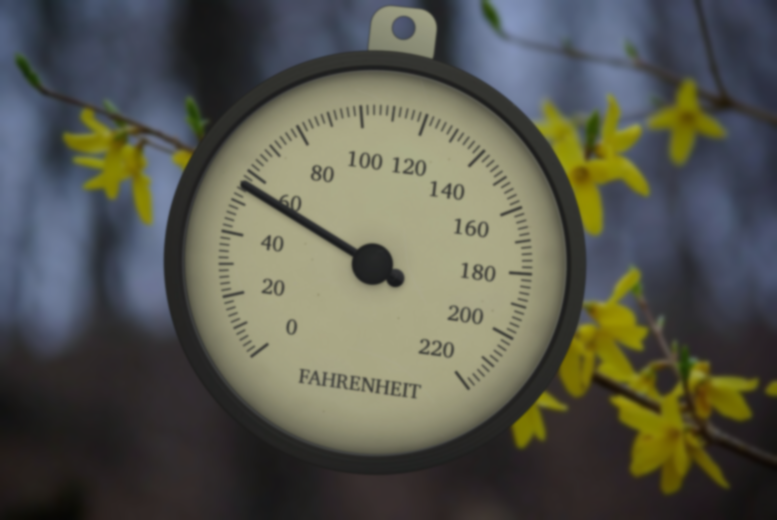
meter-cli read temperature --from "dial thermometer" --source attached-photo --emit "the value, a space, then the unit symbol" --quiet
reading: 56 °F
